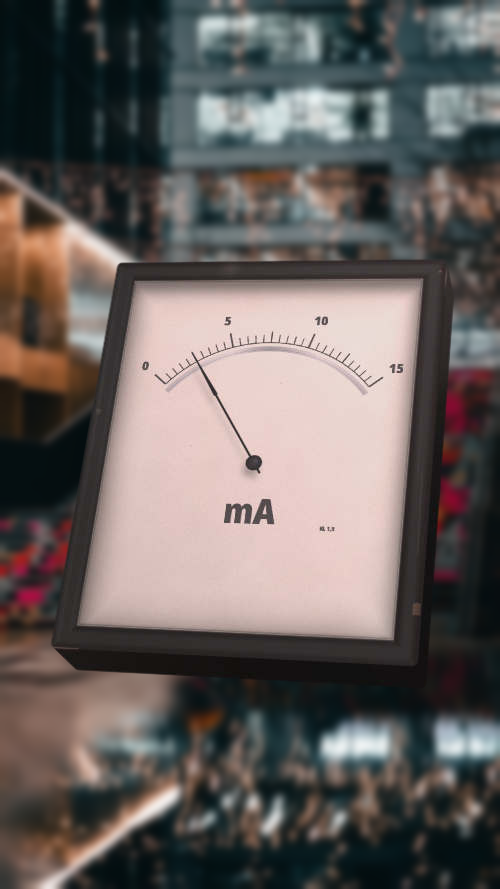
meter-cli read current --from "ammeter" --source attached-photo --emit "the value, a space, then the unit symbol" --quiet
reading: 2.5 mA
